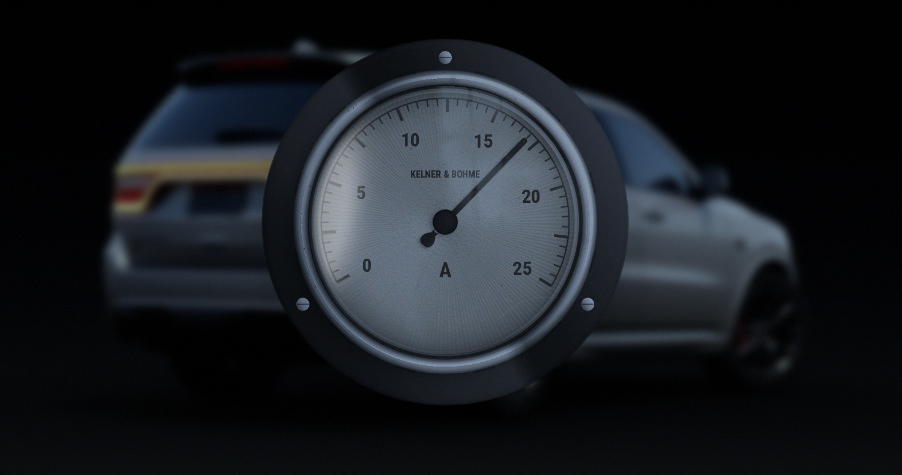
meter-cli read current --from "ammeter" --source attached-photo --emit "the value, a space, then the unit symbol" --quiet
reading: 17 A
